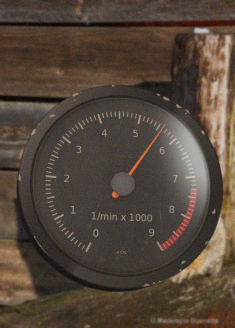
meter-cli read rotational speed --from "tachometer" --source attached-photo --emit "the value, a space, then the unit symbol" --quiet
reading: 5600 rpm
